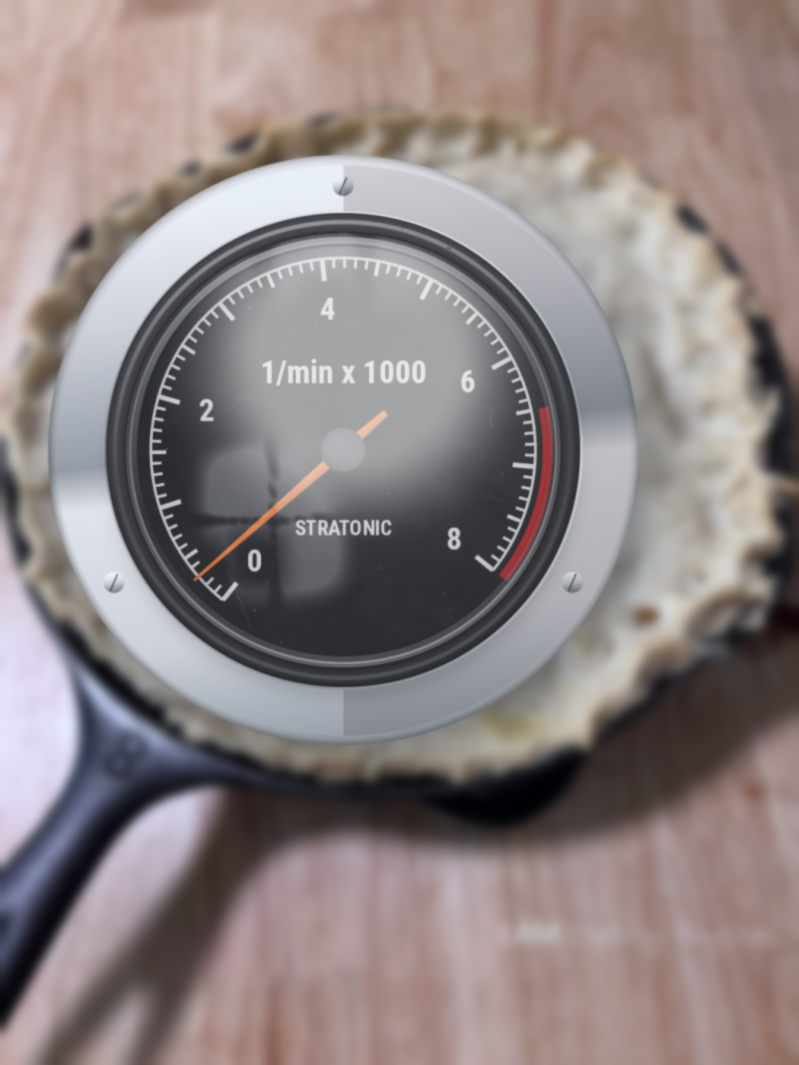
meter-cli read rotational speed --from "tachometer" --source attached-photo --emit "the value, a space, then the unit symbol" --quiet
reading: 300 rpm
